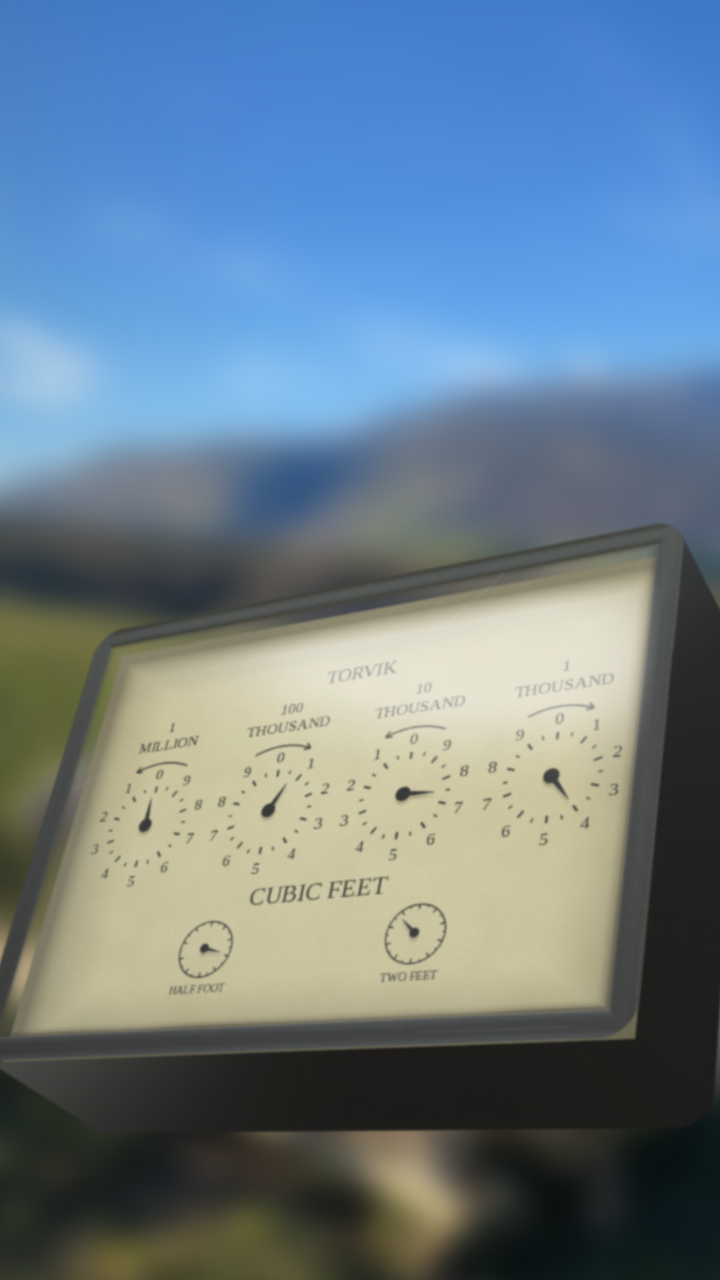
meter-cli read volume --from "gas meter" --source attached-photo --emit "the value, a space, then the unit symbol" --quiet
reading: 7400 ft³
